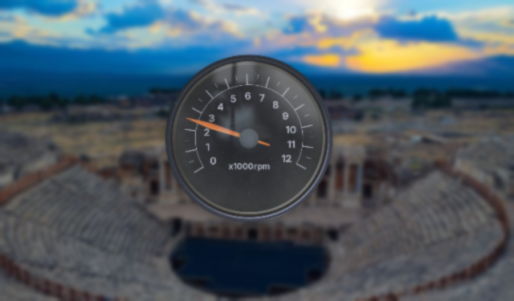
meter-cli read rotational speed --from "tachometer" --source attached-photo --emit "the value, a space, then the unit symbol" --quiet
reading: 2500 rpm
